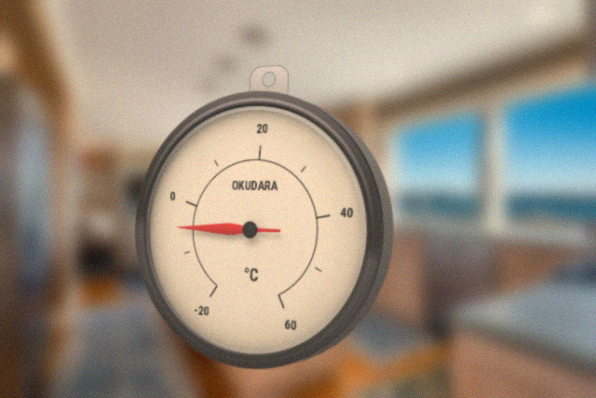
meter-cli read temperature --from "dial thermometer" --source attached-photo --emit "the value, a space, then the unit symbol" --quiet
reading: -5 °C
